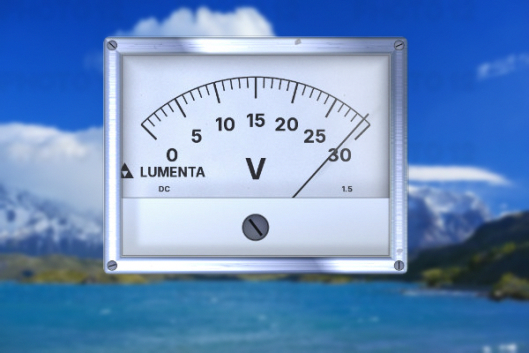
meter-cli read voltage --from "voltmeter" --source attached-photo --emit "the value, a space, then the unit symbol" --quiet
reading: 29 V
